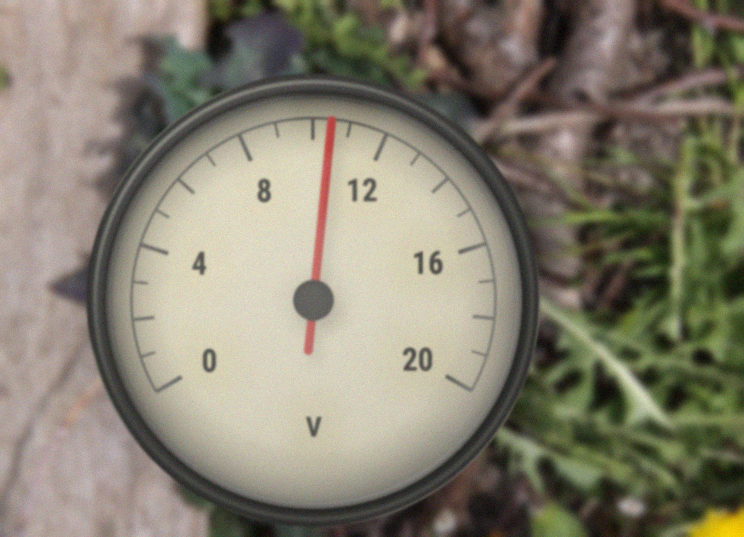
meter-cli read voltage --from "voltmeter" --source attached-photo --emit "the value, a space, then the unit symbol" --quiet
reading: 10.5 V
